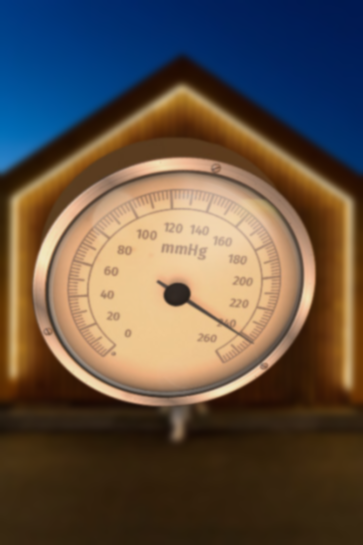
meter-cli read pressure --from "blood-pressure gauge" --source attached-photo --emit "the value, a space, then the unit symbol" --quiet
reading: 240 mmHg
